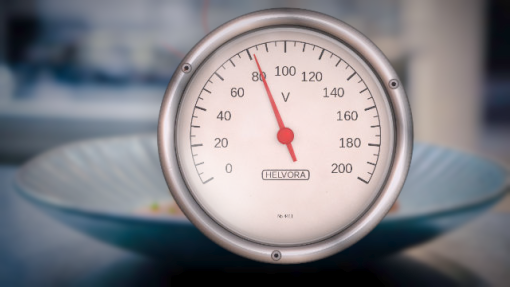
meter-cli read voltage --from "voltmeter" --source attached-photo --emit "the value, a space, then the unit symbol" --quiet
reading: 82.5 V
